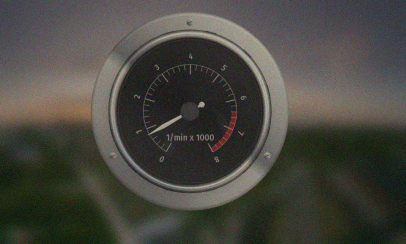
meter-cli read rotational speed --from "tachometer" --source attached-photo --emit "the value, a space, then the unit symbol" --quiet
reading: 800 rpm
